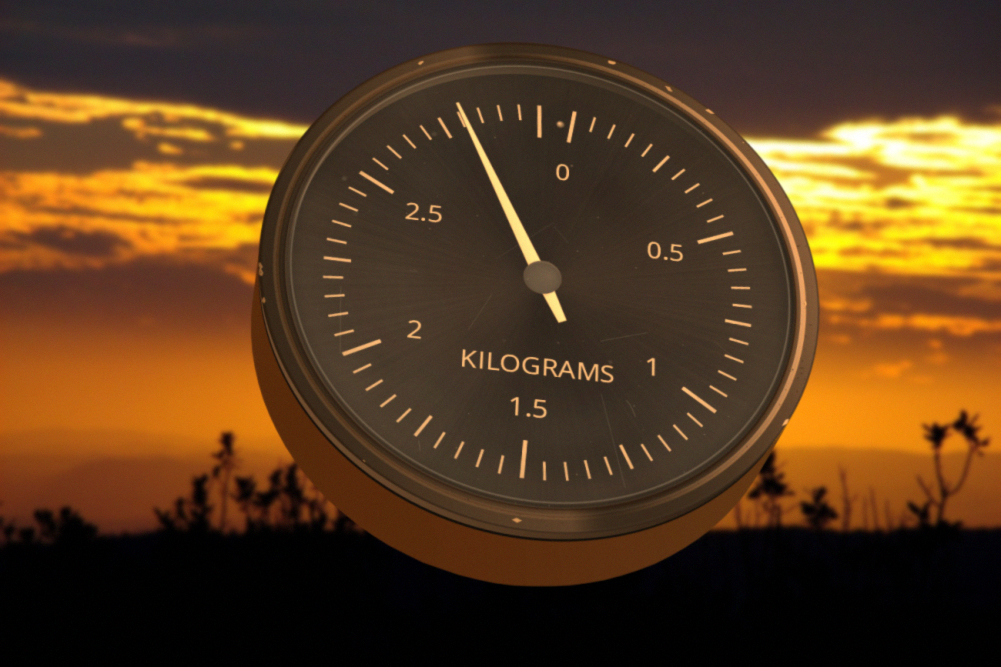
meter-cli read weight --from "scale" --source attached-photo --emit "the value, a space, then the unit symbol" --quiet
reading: 2.8 kg
